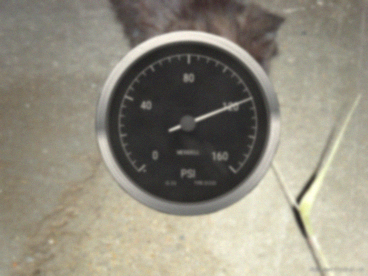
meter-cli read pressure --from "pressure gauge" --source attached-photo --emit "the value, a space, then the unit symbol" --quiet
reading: 120 psi
